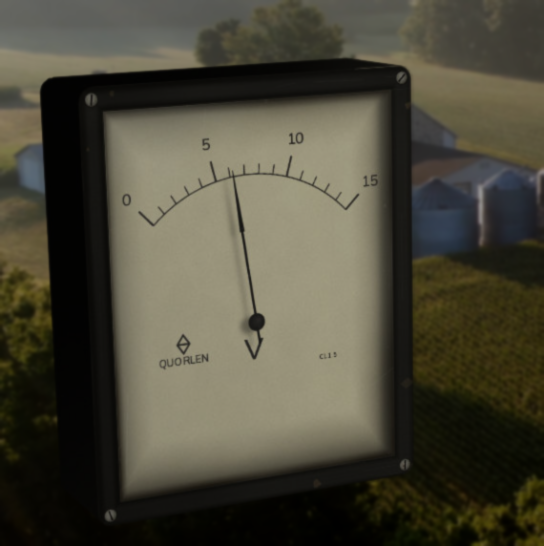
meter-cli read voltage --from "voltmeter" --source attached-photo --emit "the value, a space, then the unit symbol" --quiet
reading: 6 V
